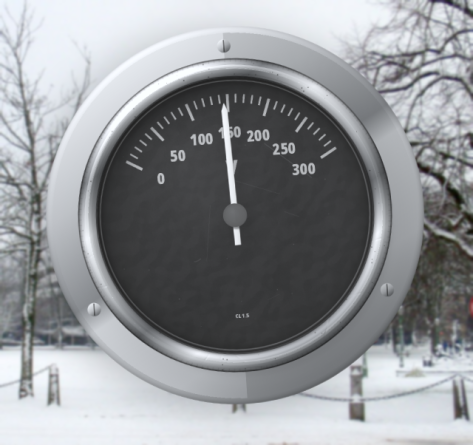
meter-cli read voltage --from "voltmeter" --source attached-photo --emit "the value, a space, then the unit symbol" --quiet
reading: 145 V
